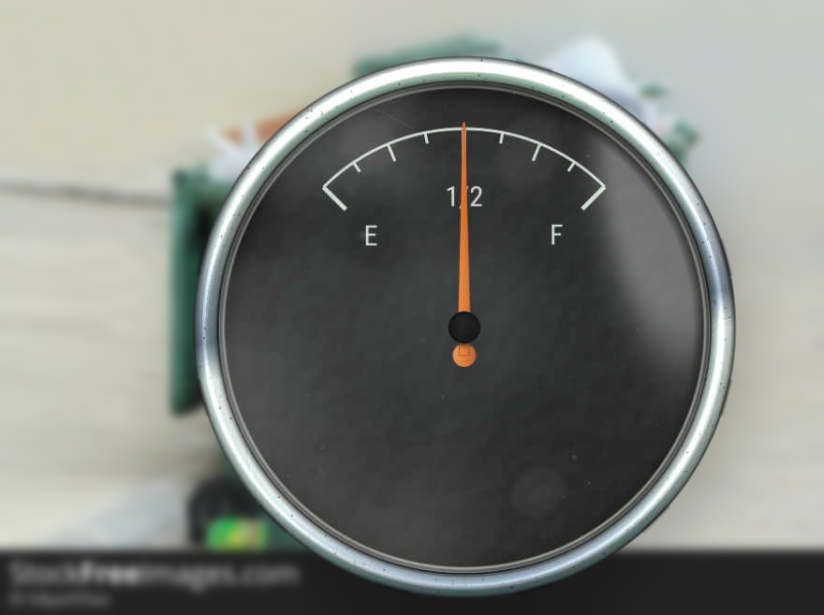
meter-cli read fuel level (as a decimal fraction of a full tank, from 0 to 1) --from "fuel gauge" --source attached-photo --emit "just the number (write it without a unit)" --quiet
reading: 0.5
